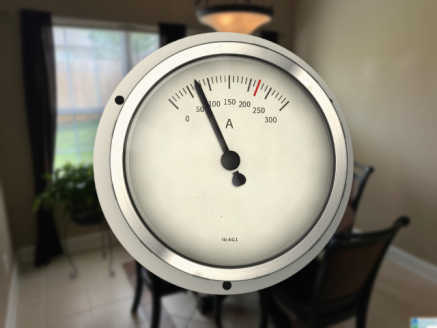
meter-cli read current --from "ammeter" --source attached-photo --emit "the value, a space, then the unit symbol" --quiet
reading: 70 A
